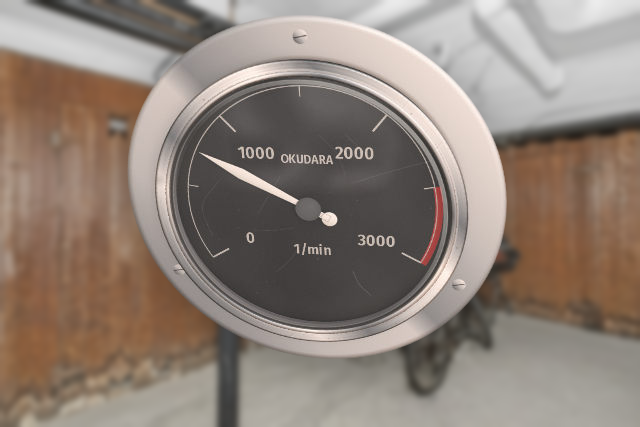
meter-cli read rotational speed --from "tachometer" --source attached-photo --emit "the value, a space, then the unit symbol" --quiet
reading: 750 rpm
